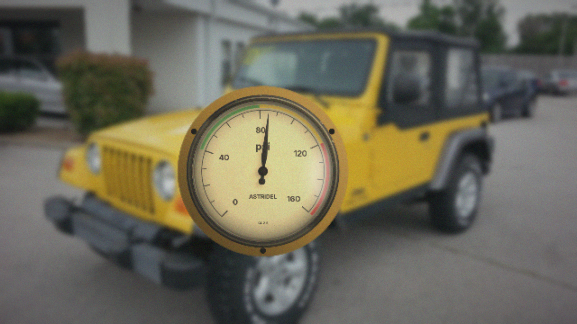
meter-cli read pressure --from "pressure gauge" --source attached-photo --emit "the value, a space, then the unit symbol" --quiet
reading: 85 psi
